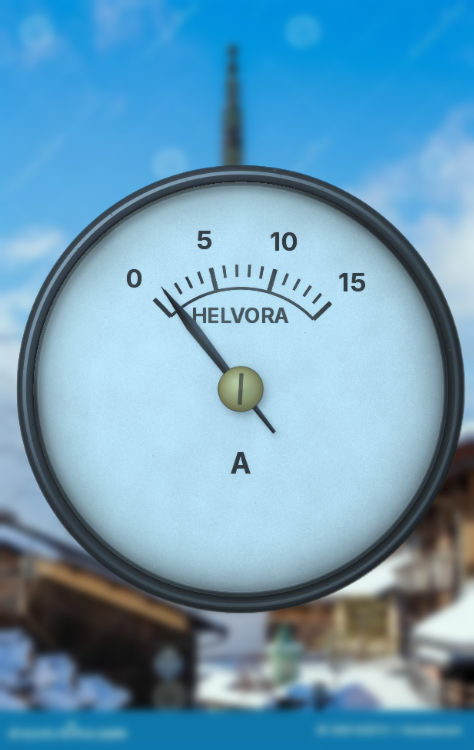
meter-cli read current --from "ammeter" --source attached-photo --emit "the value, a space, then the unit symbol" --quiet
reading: 1 A
